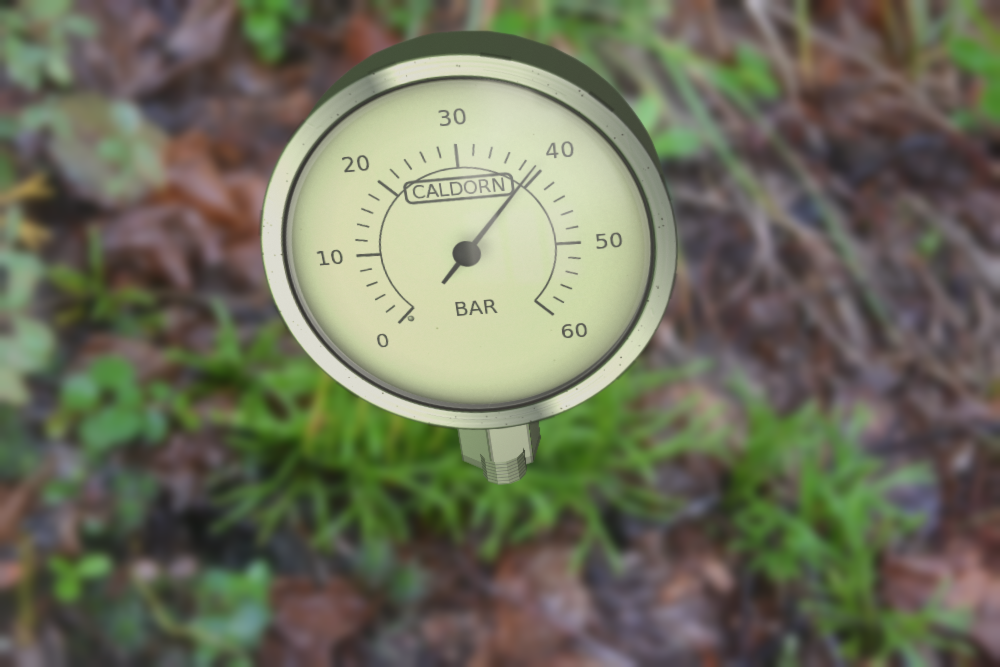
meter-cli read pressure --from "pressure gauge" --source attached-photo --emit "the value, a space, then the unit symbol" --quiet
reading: 39 bar
